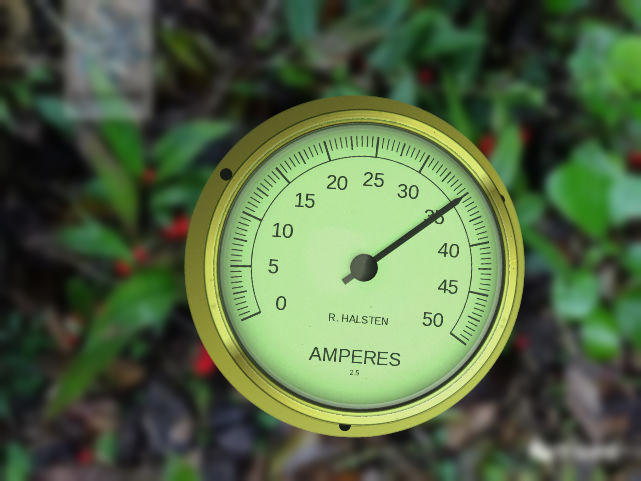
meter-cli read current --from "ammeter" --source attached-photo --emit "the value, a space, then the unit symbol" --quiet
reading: 35 A
